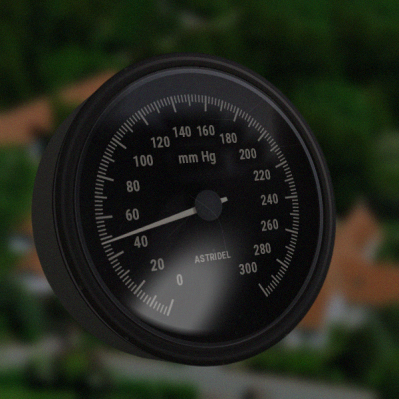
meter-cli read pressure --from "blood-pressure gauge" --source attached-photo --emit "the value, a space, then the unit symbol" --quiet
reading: 48 mmHg
